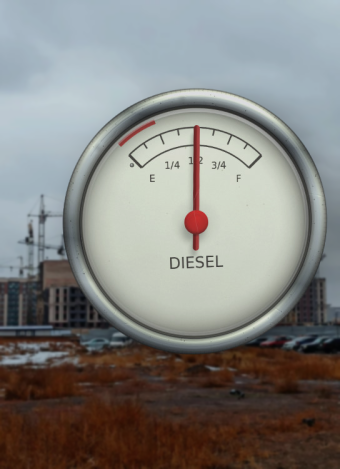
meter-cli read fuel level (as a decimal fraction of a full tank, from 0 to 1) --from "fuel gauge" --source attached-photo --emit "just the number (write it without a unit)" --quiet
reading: 0.5
